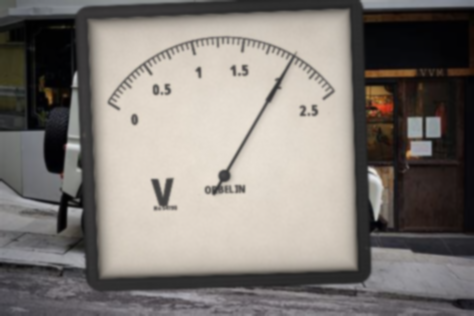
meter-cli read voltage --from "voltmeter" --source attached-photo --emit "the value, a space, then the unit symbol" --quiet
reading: 2 V
